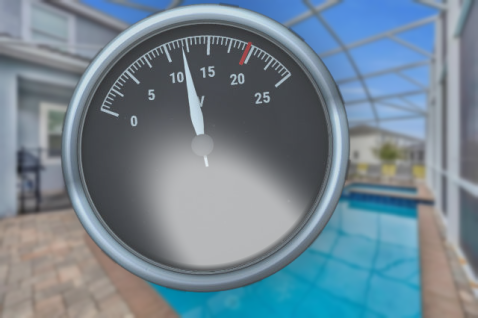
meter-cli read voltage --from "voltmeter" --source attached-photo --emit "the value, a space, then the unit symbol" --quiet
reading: 12 V
